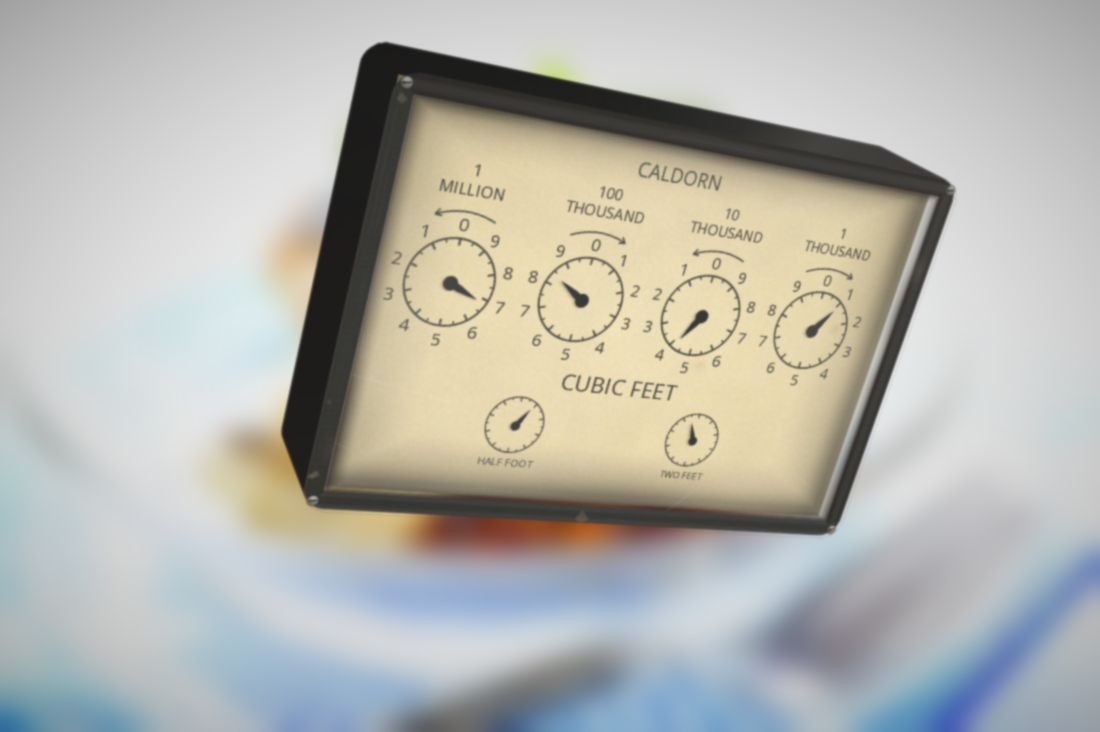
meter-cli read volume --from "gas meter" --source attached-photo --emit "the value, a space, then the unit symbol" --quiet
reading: 684100 ft³
